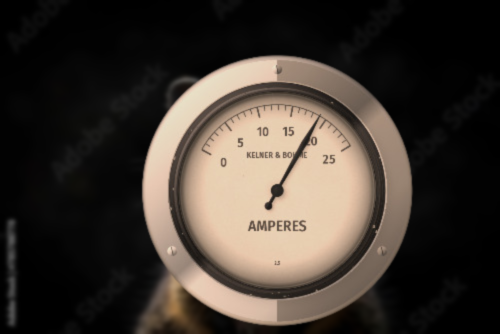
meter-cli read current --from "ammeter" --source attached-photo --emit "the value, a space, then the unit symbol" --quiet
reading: 19 A
